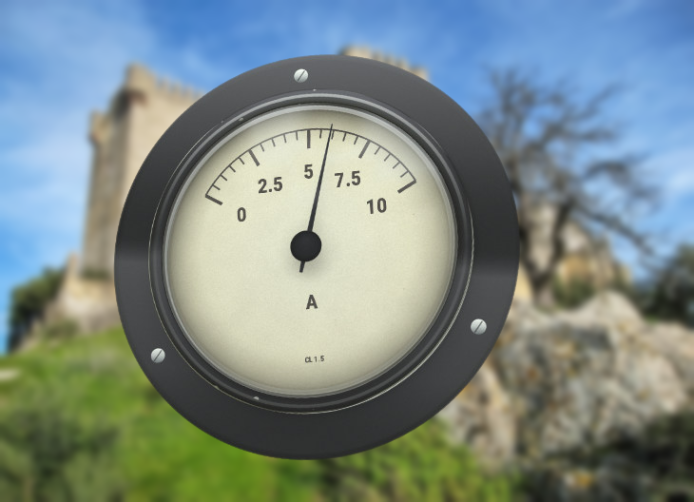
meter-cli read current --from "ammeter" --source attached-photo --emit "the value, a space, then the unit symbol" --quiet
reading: 6 A
